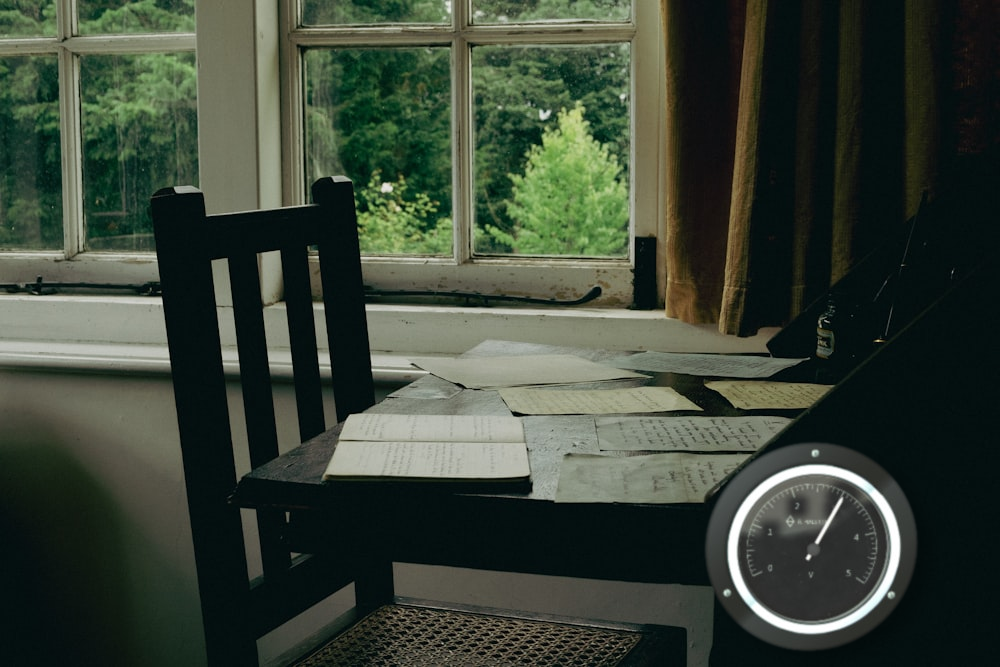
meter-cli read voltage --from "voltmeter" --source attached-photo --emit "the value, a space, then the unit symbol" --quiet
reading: 3 V
